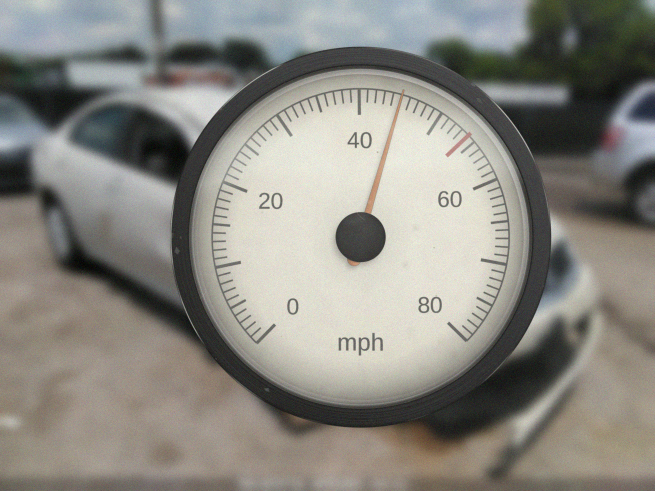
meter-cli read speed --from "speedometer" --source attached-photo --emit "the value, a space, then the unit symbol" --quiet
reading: 45 mph
